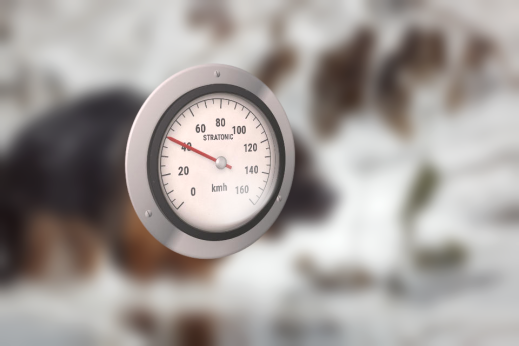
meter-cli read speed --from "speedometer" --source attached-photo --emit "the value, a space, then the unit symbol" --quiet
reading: 40 km/h
